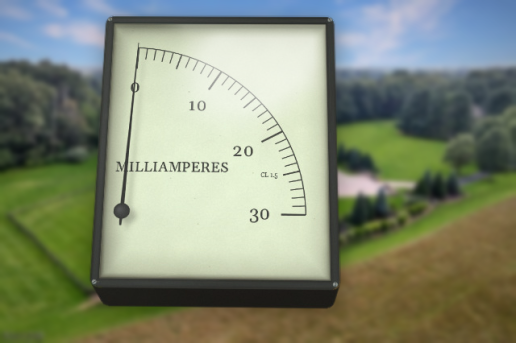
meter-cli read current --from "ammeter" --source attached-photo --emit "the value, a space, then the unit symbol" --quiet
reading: 0 mA
